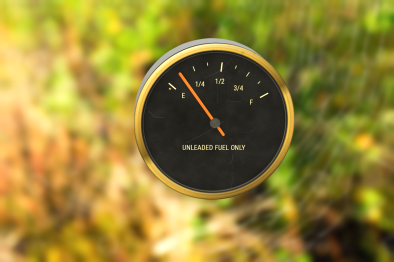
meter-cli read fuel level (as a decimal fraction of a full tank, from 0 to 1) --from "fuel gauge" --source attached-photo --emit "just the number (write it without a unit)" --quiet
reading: 0.125
